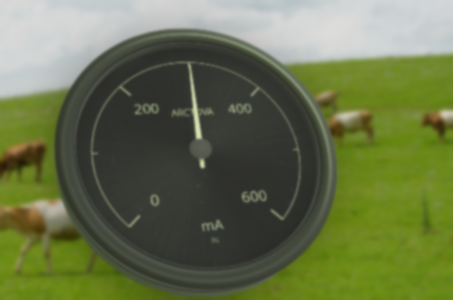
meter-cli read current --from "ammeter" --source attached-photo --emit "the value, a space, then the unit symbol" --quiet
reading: 300 mA
